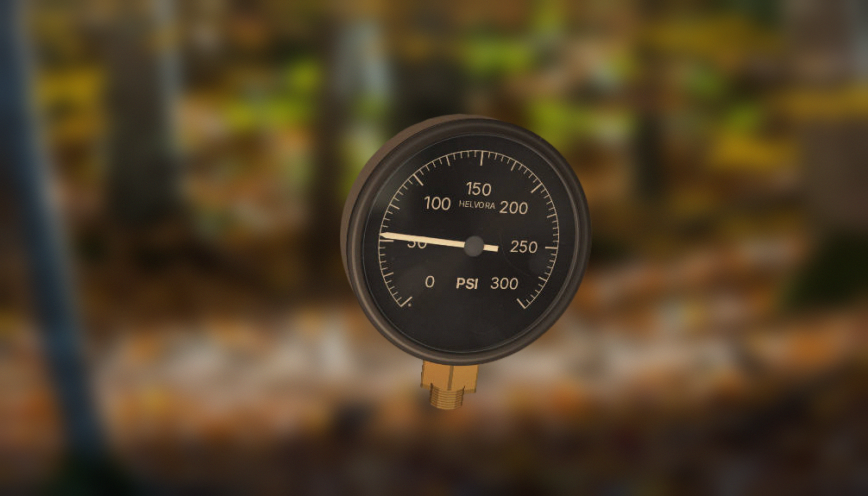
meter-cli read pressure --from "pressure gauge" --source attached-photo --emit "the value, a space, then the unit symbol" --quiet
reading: 55 psi
